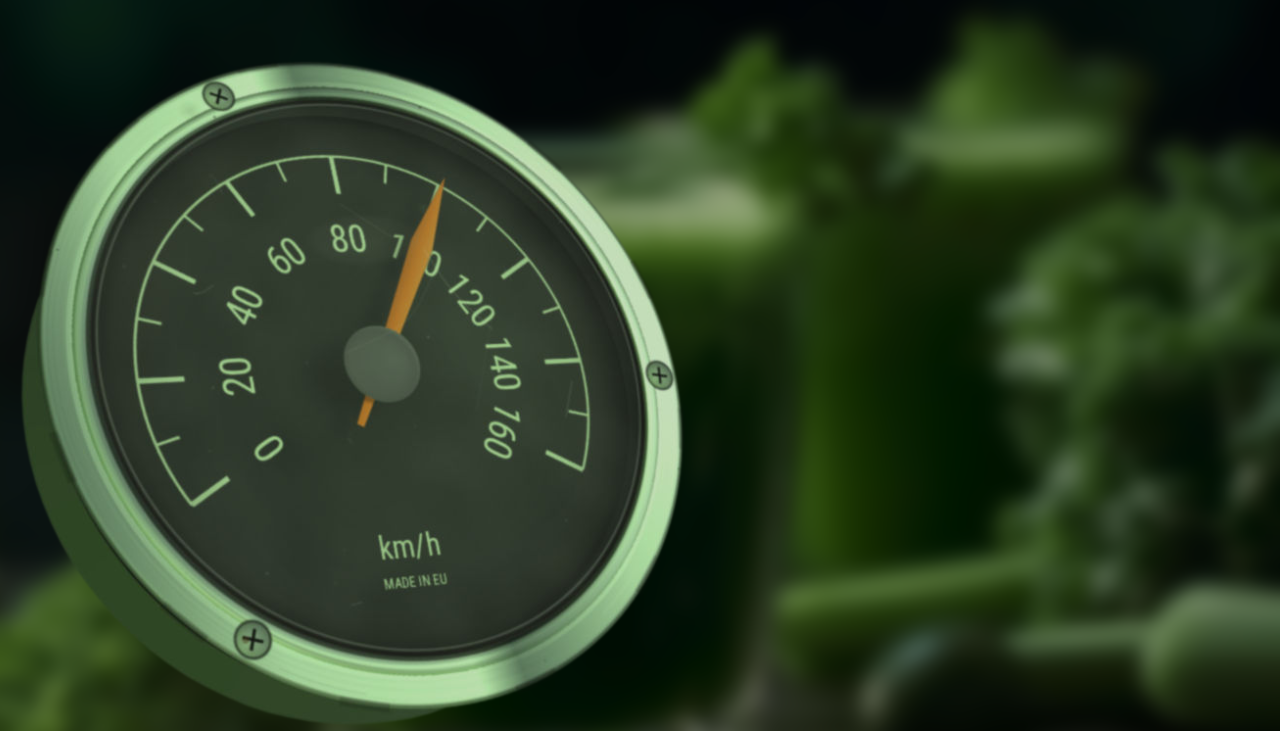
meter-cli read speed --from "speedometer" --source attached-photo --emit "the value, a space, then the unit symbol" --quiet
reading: 100 km/h
